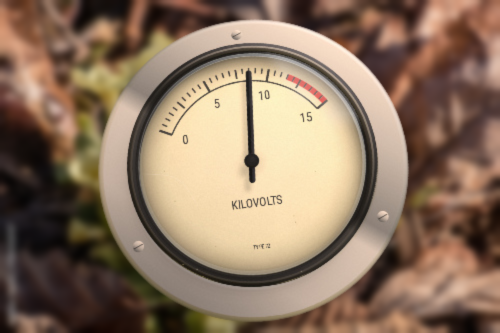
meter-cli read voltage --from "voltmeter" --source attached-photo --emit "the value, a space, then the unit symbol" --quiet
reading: 8.5 kV
